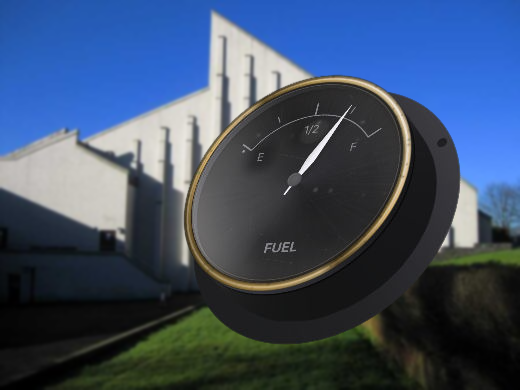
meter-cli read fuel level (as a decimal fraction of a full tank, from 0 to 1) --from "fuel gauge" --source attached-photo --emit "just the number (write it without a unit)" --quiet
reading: 0.75
